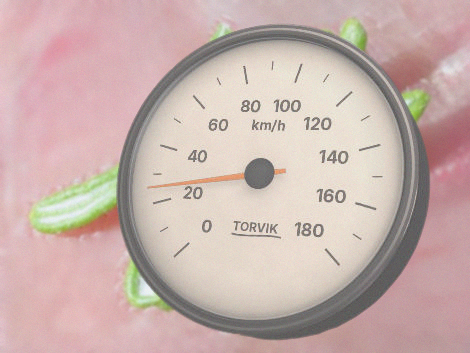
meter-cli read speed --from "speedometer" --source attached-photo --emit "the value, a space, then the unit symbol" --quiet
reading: 25 km/h
